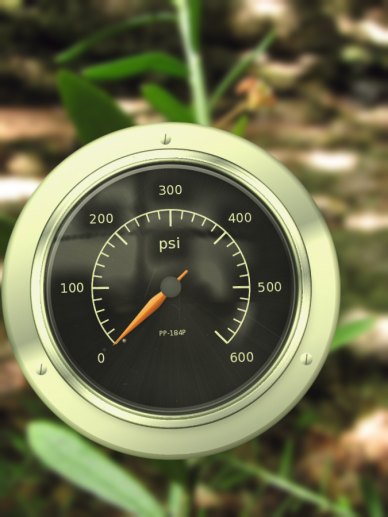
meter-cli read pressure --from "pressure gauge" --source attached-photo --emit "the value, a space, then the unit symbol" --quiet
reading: 0 psi
